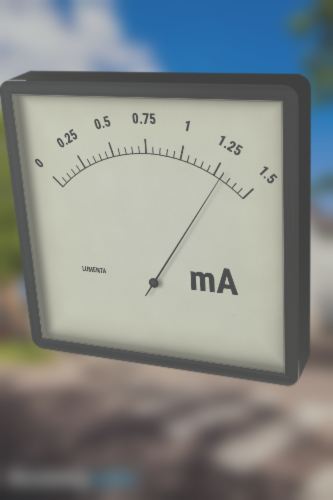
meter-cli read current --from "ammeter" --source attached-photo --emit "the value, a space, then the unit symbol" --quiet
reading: 1.3 mA
